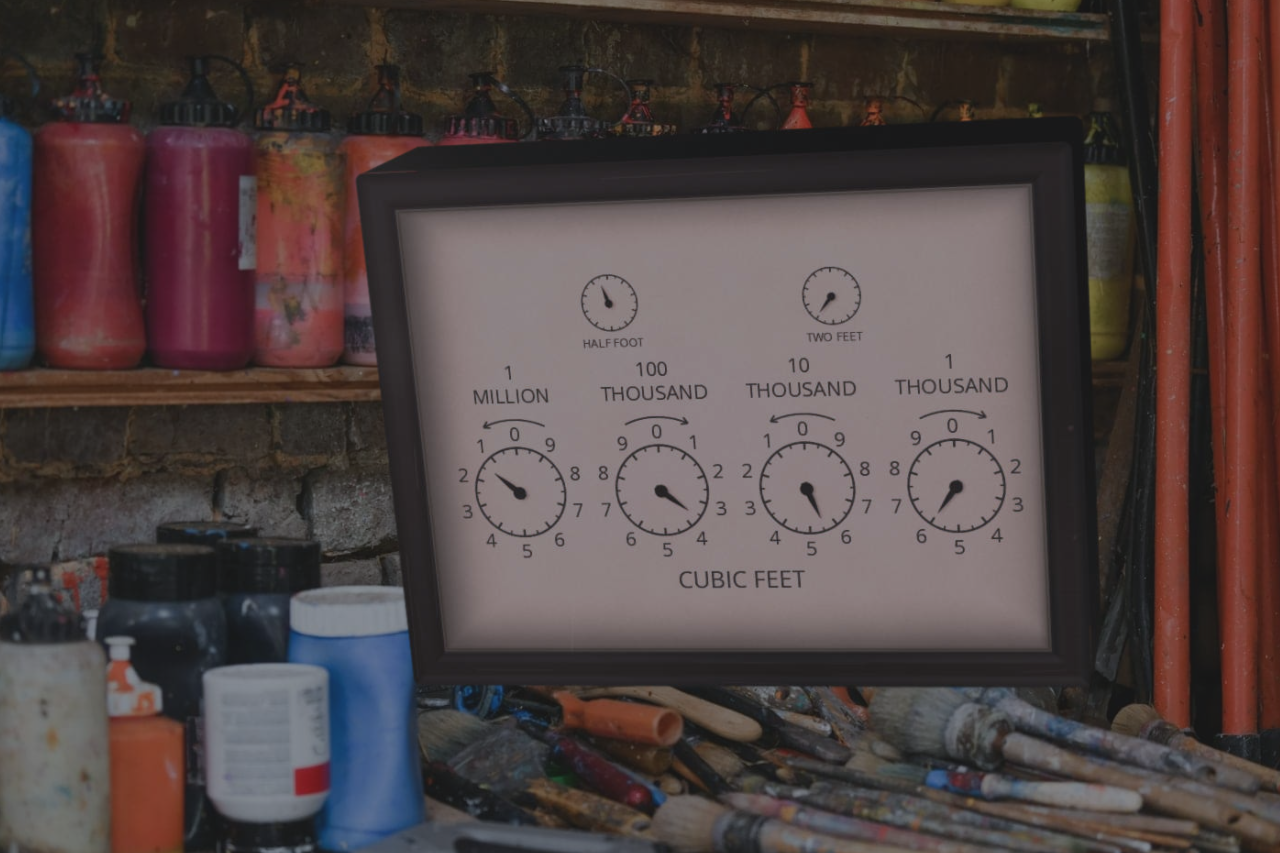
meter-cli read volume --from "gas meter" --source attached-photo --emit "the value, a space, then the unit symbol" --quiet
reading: 135600 ft³
